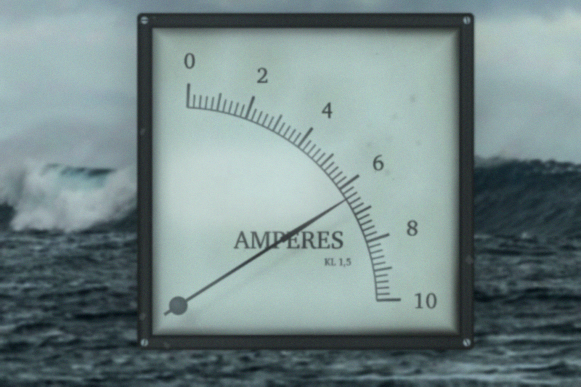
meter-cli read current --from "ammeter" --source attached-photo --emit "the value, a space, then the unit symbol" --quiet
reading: 6.4 A
